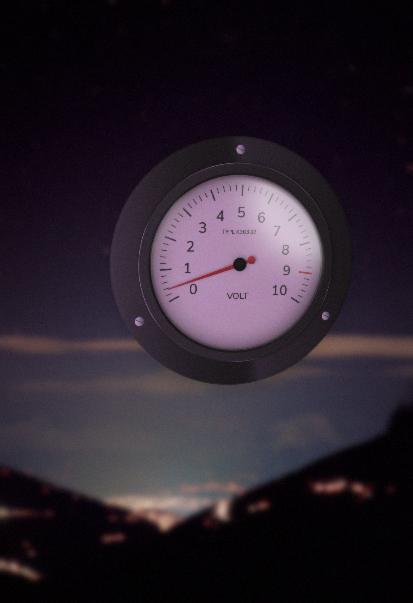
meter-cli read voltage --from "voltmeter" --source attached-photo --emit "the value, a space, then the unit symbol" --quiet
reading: 0.4 V
